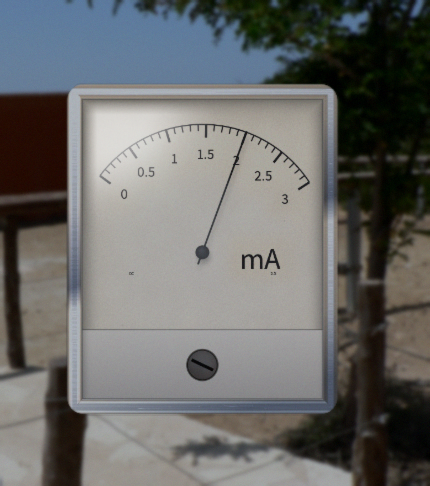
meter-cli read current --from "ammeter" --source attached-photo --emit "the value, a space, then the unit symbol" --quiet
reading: 2 mA
